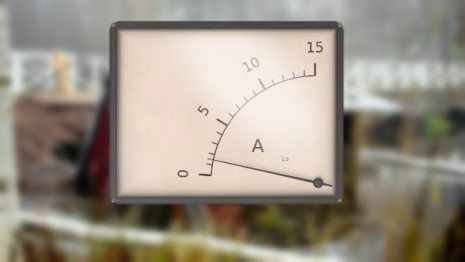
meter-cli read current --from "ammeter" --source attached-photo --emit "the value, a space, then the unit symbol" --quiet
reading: 1.5 A
